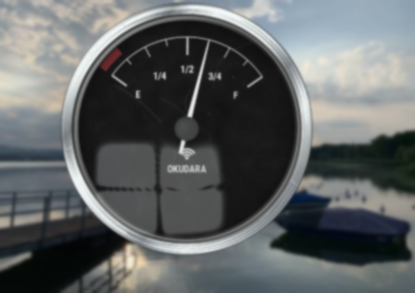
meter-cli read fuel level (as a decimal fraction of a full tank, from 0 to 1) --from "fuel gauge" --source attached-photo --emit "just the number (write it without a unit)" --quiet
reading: 0.625
